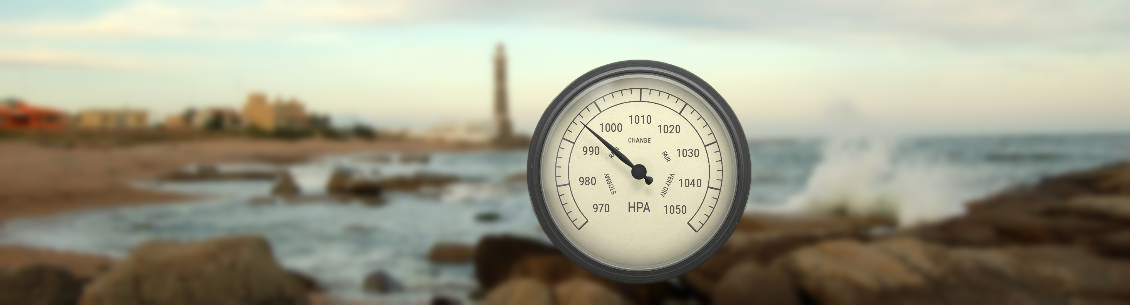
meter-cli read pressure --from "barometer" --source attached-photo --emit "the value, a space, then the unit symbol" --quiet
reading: 995 hPa
